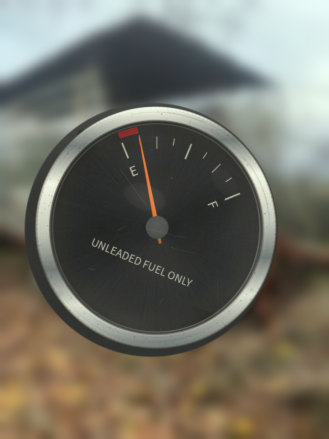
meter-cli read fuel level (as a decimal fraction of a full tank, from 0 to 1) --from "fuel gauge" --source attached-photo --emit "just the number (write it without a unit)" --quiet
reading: 0.125
